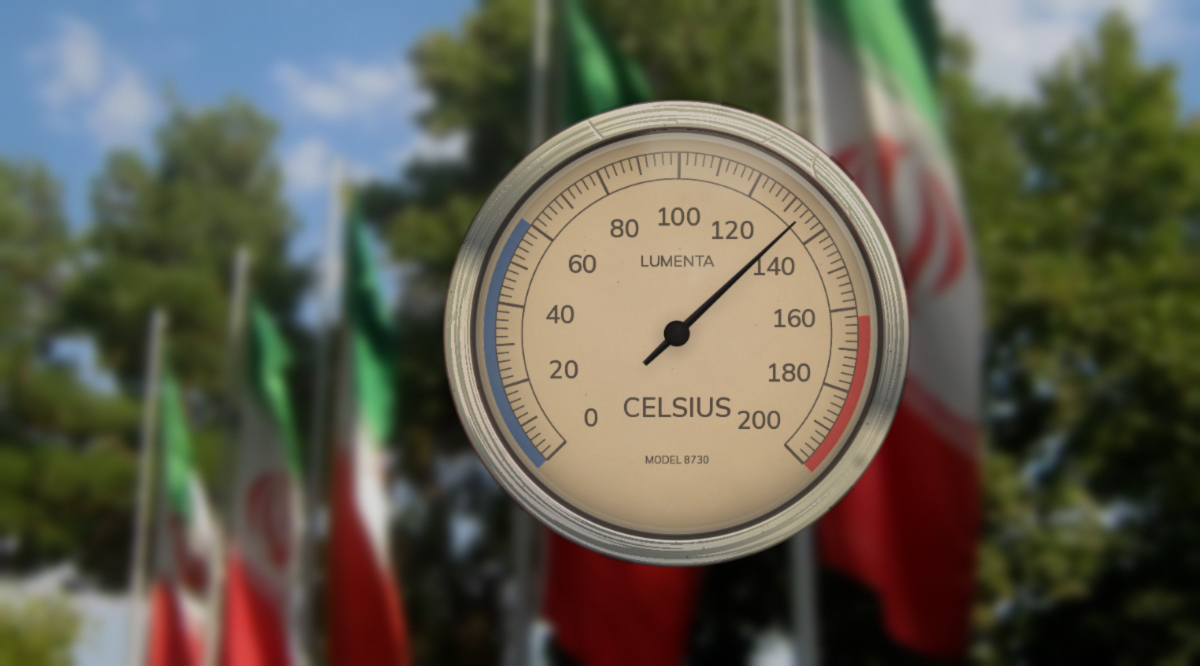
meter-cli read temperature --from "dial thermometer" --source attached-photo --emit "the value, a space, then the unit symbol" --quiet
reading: 134 °C
